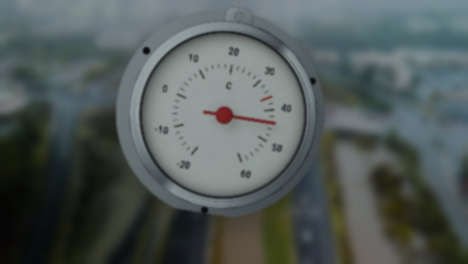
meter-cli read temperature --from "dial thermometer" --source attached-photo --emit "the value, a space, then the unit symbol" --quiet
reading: 44 °C
